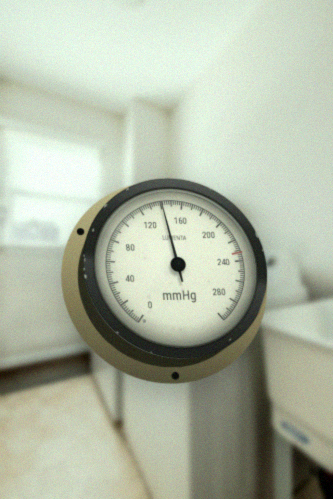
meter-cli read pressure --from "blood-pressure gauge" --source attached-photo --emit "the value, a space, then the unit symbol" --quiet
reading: 140 mmHg
